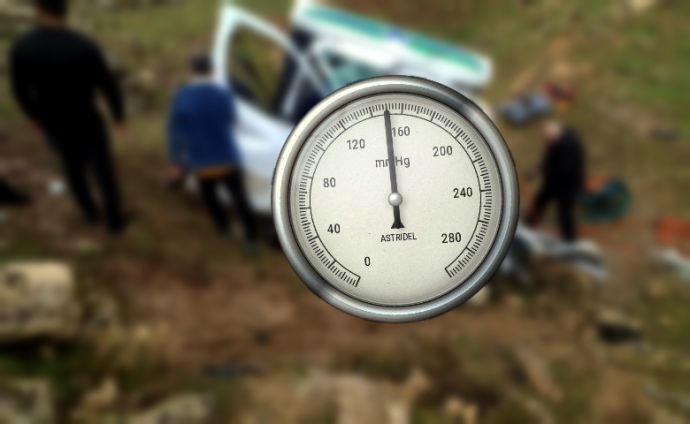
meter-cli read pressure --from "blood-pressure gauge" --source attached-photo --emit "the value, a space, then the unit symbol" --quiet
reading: 150 mmHg
